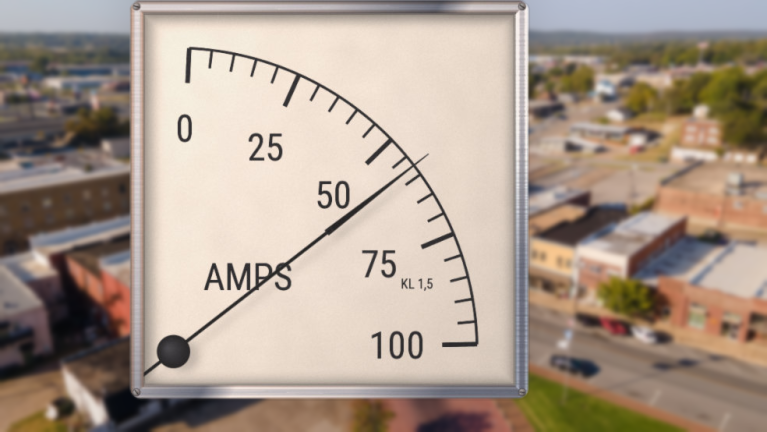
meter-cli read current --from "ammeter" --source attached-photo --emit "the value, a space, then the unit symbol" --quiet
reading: 57.5 A
